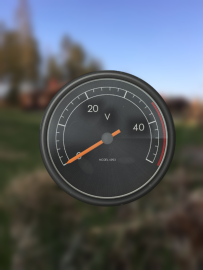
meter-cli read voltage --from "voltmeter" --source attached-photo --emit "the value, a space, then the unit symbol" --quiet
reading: 0 V
